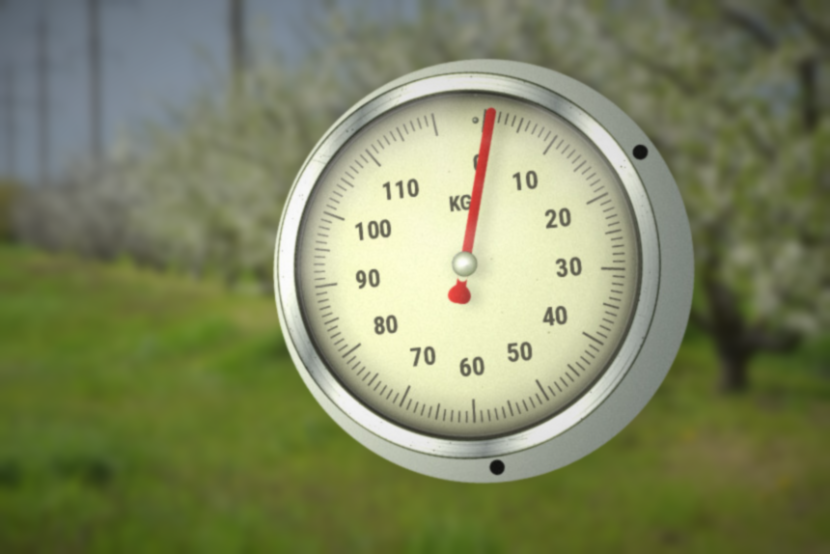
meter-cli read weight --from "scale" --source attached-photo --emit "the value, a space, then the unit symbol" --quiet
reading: 1 kg
